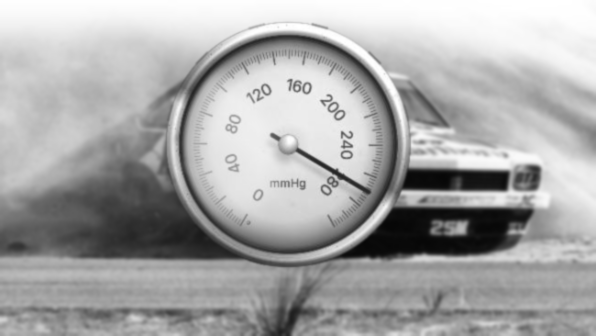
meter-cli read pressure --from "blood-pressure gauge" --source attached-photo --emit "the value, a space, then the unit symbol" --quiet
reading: 270 mmHg
